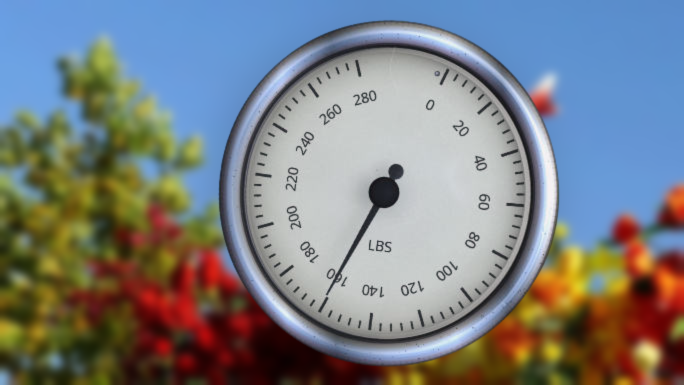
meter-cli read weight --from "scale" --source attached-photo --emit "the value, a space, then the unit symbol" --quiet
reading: 160 lb
